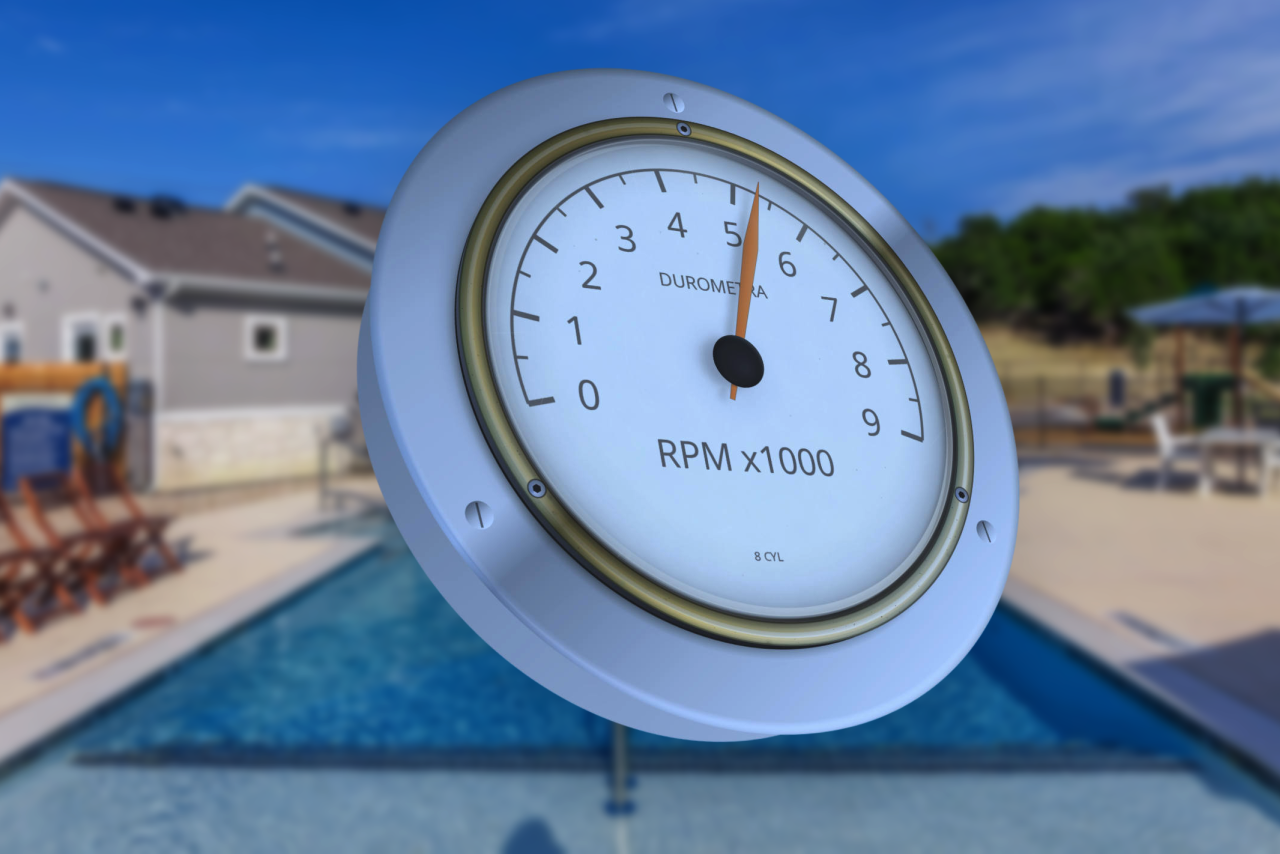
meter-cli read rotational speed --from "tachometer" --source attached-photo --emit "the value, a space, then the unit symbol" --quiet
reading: 5250 rpm
